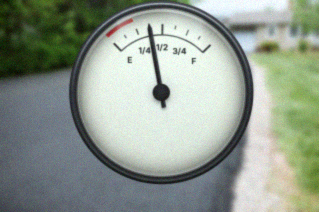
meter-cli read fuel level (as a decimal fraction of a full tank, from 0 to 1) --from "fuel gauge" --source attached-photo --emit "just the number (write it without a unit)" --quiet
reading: 0.375
